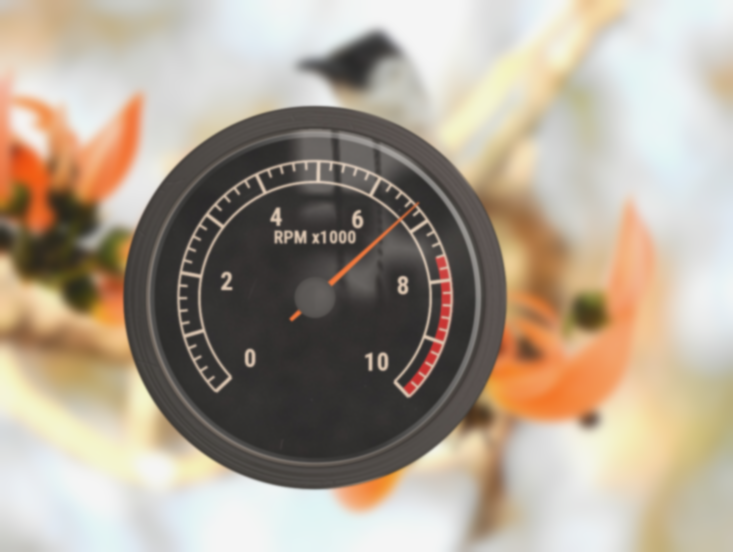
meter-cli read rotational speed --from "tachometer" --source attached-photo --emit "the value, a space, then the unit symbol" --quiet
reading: 6700 rpm
